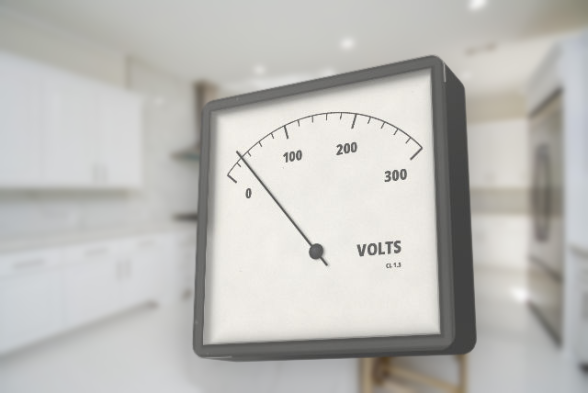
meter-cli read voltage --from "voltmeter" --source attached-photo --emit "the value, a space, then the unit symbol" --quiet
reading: 30 V
